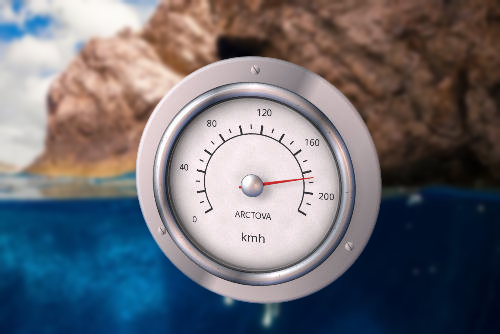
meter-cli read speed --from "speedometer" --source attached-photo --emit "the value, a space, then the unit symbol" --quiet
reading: 185 km/h
